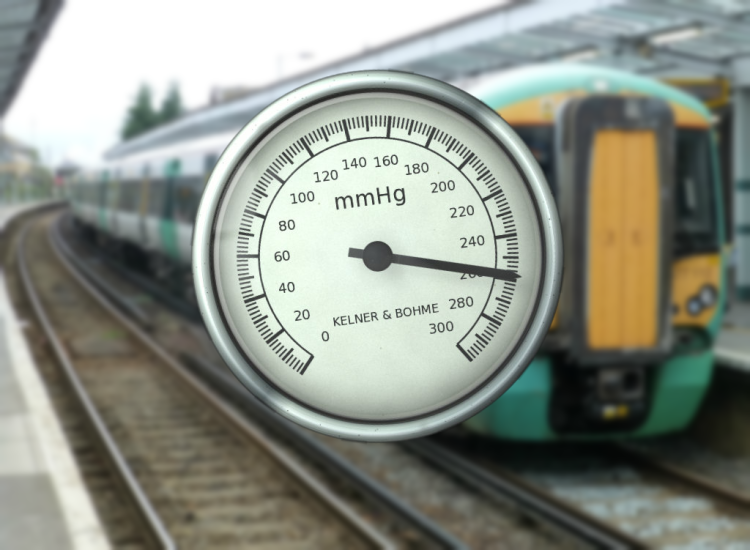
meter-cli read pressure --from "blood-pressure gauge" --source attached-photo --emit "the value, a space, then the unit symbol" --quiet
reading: 258 mmHg
